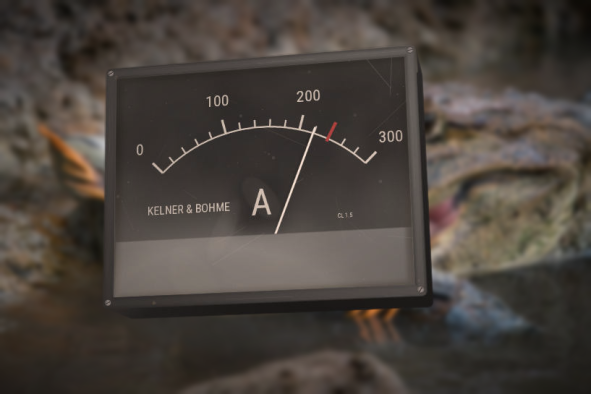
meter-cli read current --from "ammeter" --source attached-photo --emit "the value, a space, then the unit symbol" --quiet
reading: 220 A
